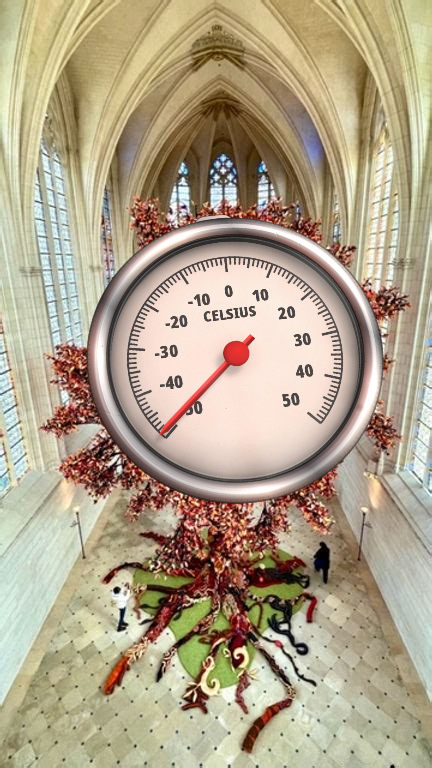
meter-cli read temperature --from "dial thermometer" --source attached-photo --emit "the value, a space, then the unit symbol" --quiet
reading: -49 °C
